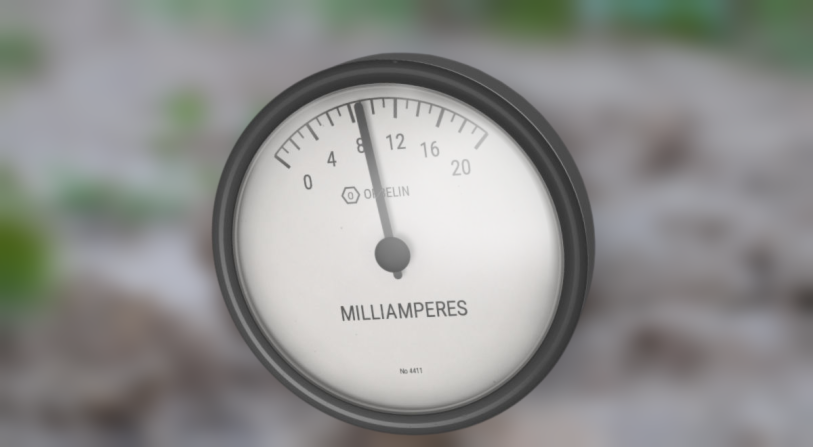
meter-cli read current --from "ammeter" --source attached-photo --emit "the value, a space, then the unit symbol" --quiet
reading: 9 mA
